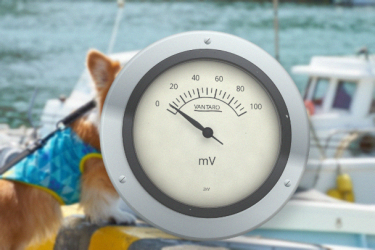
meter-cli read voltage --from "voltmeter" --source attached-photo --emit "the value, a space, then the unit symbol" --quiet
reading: 5 mV
